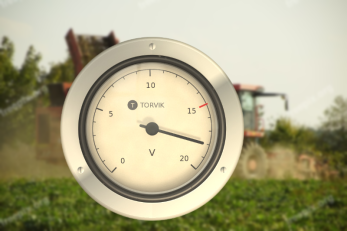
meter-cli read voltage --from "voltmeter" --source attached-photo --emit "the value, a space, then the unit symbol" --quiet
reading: 18 V
